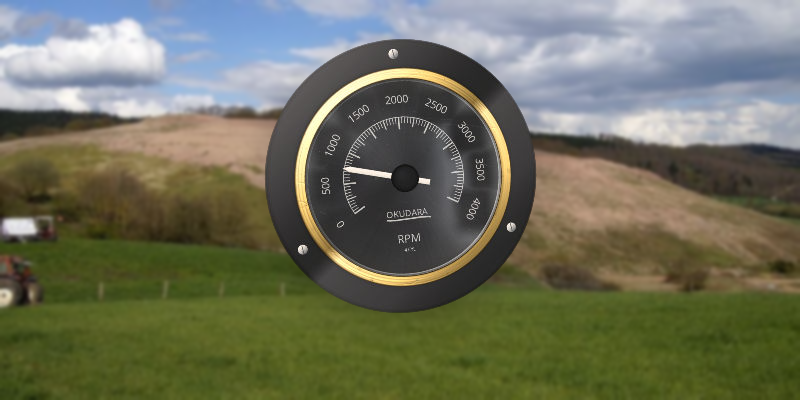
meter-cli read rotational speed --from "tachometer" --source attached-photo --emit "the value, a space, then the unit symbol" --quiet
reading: 750 rpm
